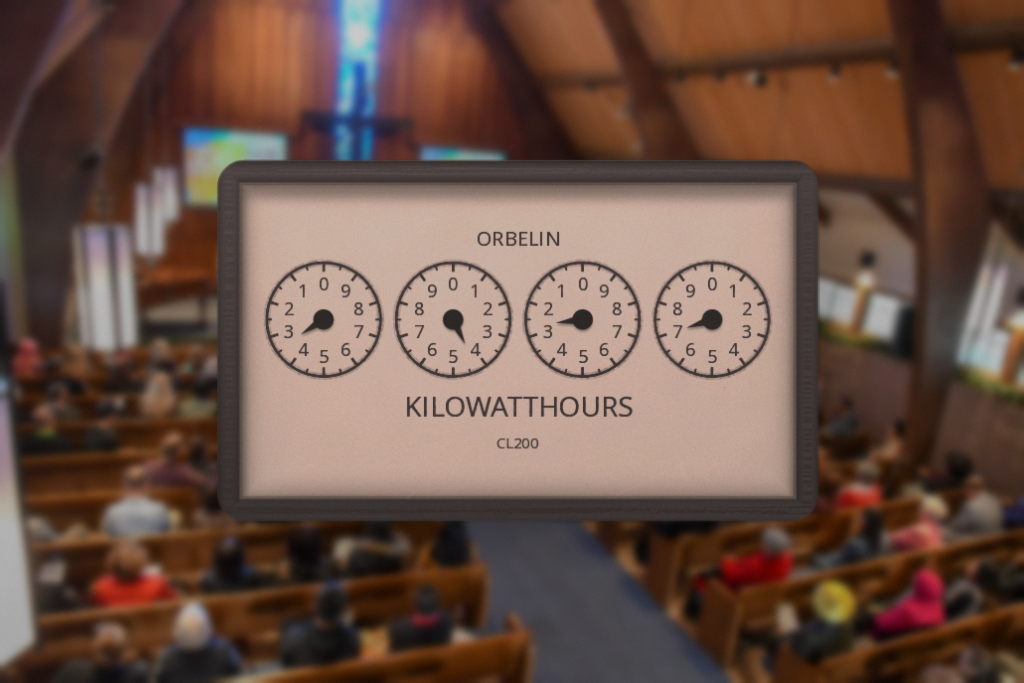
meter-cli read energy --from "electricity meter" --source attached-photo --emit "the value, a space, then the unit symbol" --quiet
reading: 3427 kWh
